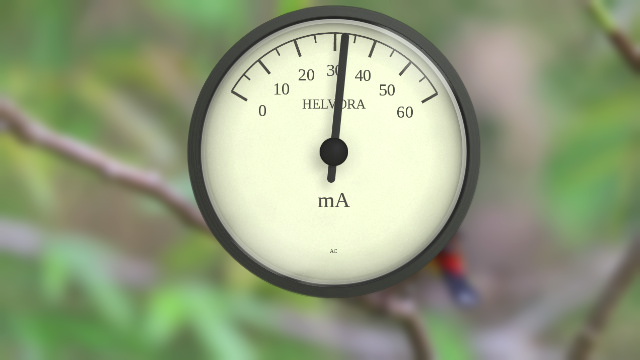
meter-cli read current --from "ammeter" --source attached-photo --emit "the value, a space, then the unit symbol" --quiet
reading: 32.5 mA
